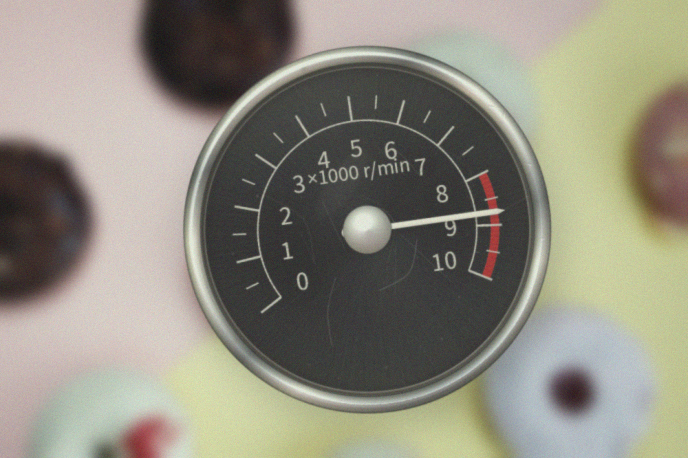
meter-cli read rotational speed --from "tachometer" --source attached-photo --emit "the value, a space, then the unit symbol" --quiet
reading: 8750 rpm
